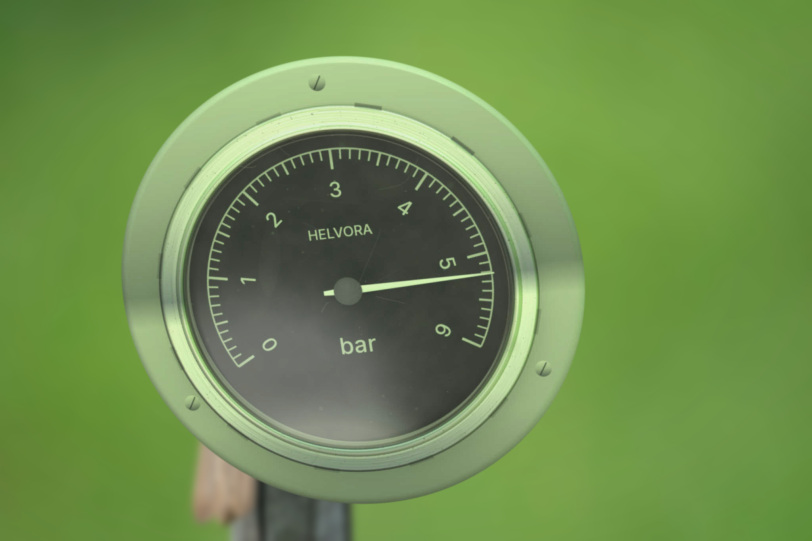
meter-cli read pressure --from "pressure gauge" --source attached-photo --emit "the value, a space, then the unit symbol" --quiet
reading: 5.2 bar
